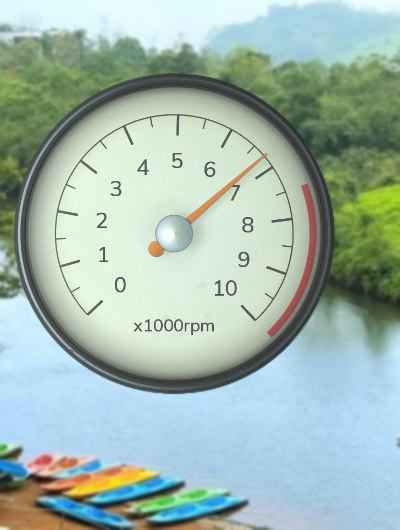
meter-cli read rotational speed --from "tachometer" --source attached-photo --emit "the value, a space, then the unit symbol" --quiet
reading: 6750 rpm
